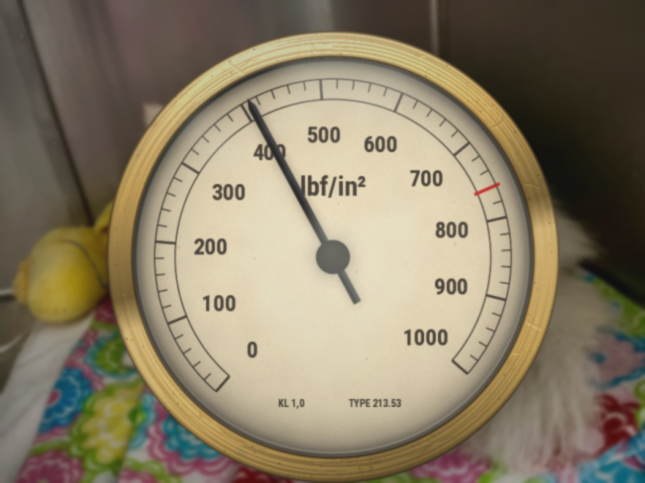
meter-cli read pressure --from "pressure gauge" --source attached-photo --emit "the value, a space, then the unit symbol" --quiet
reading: 410 psi
